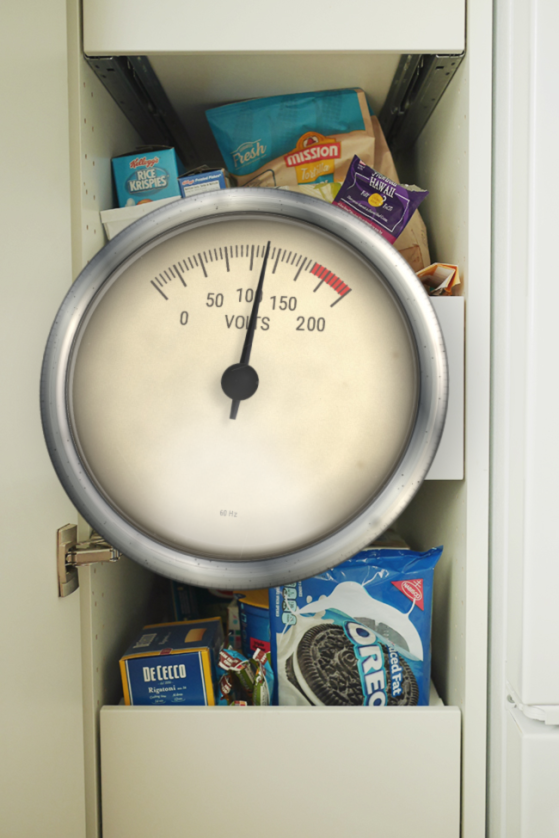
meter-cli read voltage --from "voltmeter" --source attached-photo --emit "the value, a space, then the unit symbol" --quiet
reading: 115 V
